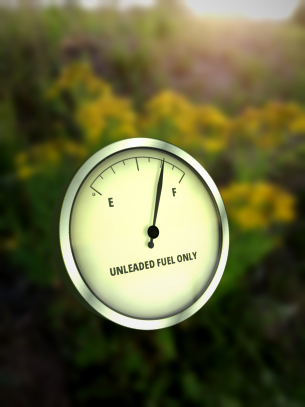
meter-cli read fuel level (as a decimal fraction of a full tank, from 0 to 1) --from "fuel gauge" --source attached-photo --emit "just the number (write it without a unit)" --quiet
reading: 0.75
